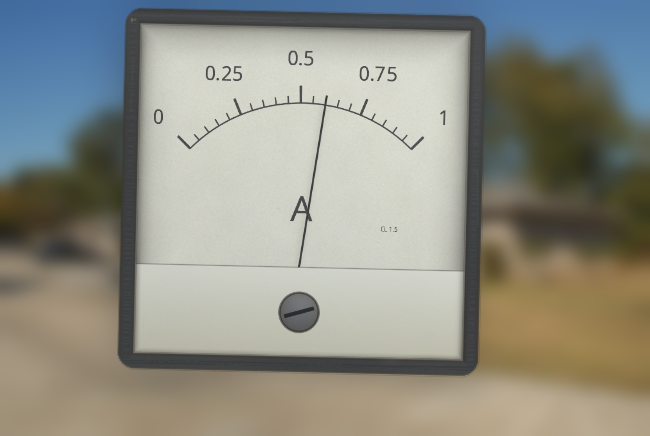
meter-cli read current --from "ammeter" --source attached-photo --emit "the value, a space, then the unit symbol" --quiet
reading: 0.6 A
